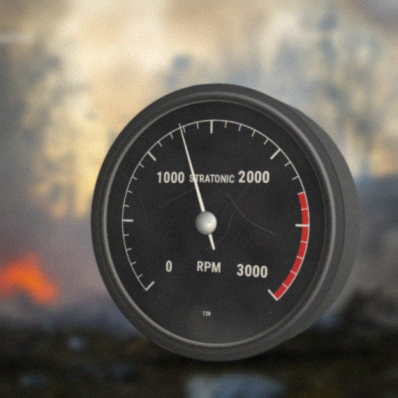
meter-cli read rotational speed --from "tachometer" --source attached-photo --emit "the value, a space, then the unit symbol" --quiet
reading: 1300 rpm
